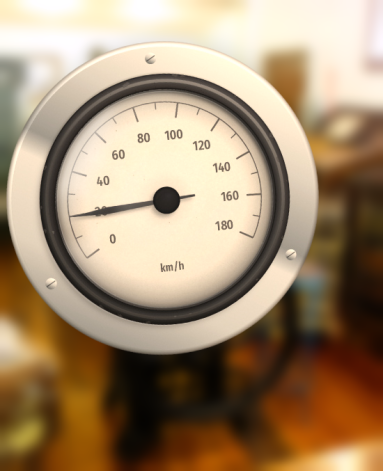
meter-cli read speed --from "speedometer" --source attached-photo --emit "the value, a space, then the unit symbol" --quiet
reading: 20 km/h
